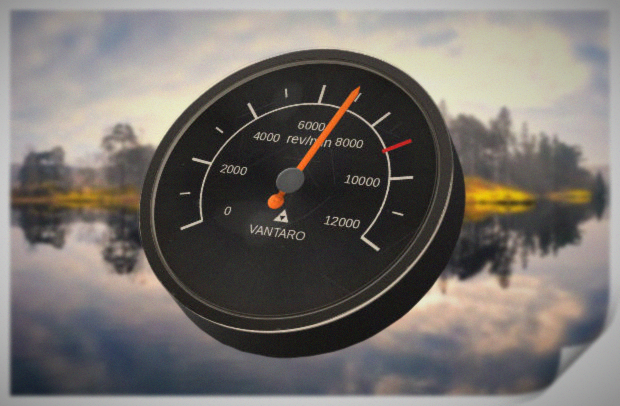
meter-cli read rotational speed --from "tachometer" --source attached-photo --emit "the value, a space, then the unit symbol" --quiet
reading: 7000 rpm
